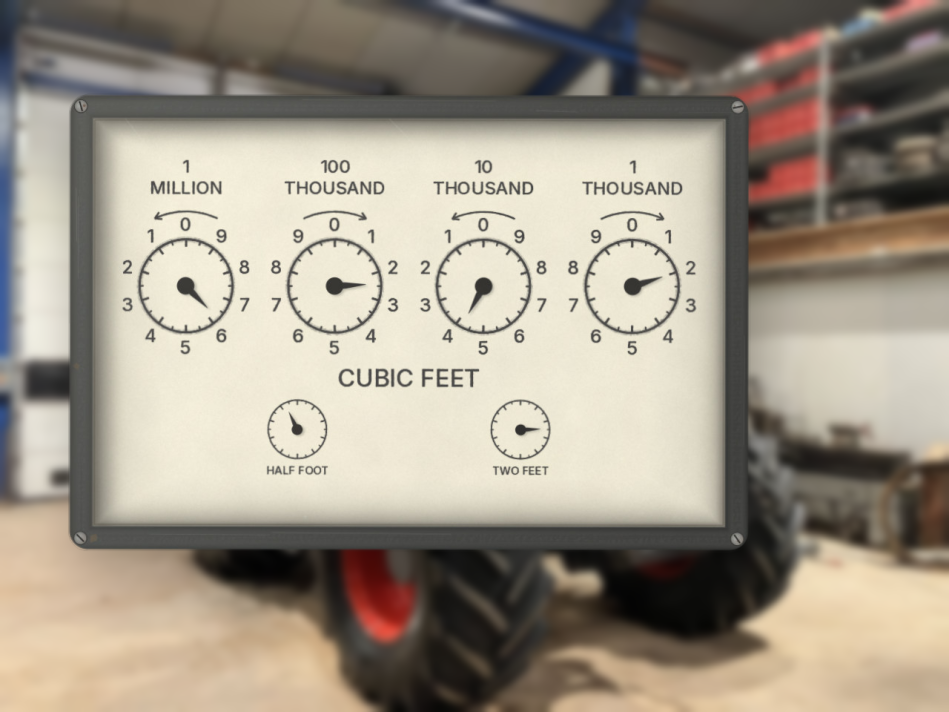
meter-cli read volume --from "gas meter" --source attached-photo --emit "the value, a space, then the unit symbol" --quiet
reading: 624200 ft³
